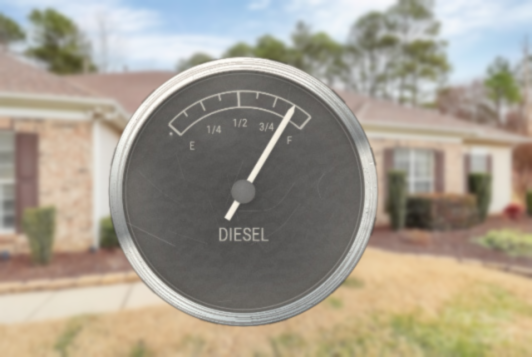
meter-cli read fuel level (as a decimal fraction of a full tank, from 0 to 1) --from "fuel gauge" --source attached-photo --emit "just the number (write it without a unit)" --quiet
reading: 0.875
